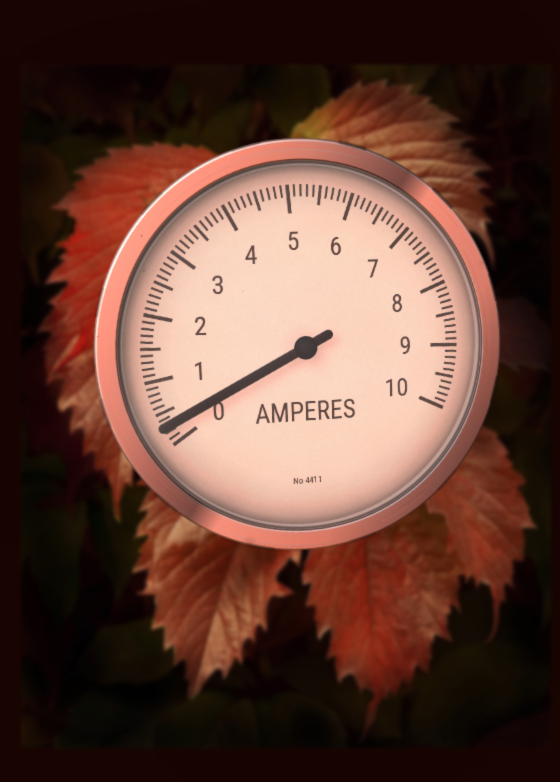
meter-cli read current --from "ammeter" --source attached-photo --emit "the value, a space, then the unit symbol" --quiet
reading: 0.3 A
